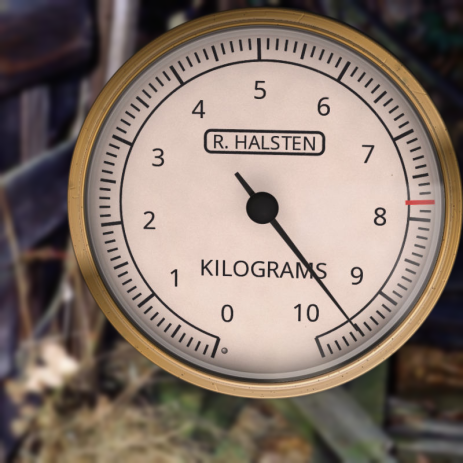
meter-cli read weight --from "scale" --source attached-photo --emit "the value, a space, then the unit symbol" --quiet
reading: 9.5 kg
